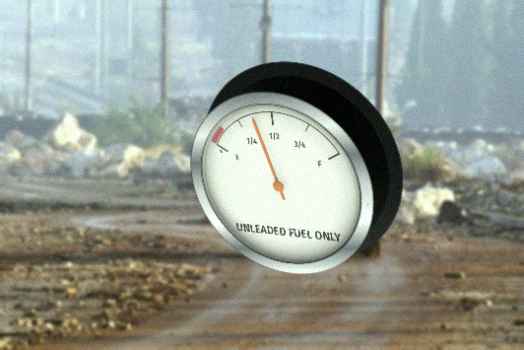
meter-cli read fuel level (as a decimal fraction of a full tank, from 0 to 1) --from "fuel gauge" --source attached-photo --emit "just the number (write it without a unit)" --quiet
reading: 0.375
